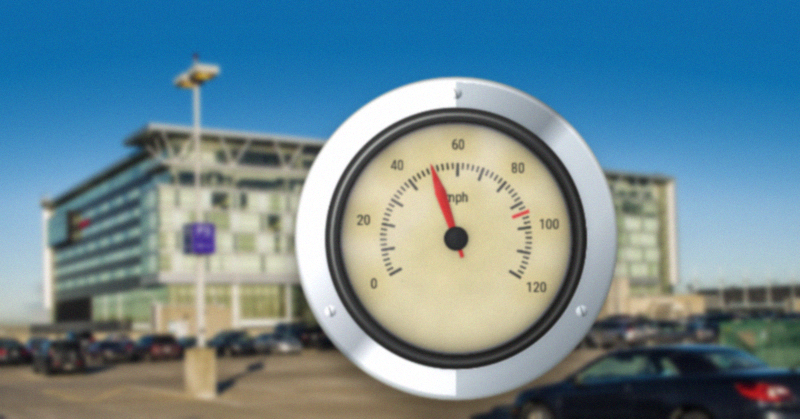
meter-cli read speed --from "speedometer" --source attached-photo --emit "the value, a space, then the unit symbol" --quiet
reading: 50 mph
